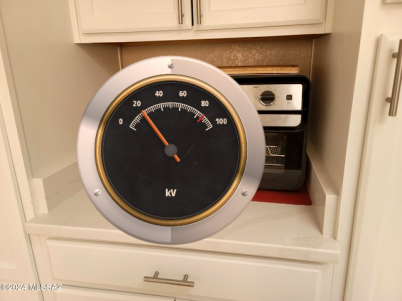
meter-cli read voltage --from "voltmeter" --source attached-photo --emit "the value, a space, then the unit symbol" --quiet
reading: 20 kV
